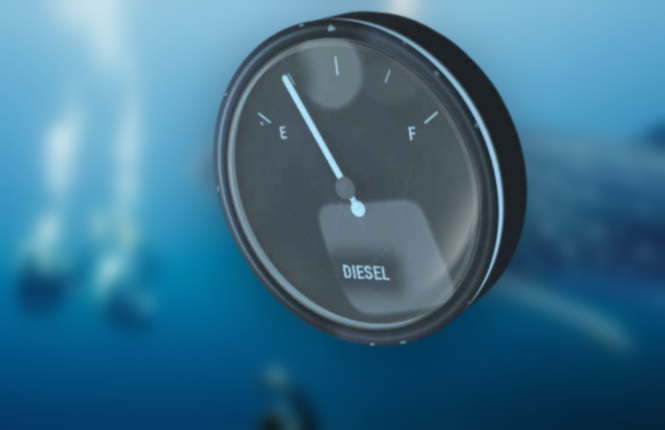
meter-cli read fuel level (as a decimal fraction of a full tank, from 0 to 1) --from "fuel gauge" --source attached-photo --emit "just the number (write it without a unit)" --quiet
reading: 0.25
